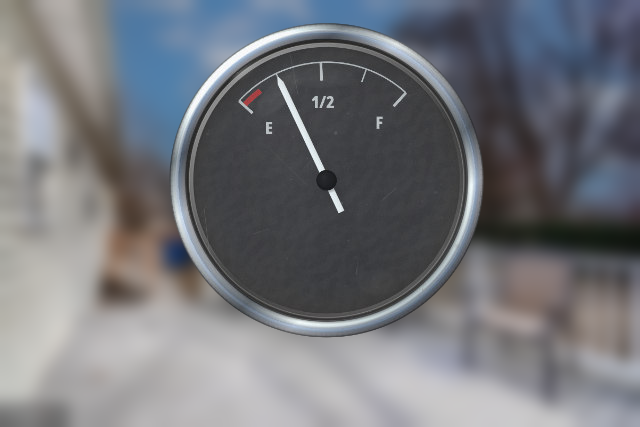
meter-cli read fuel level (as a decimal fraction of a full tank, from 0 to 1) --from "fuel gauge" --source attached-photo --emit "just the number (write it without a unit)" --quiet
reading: 0.25
